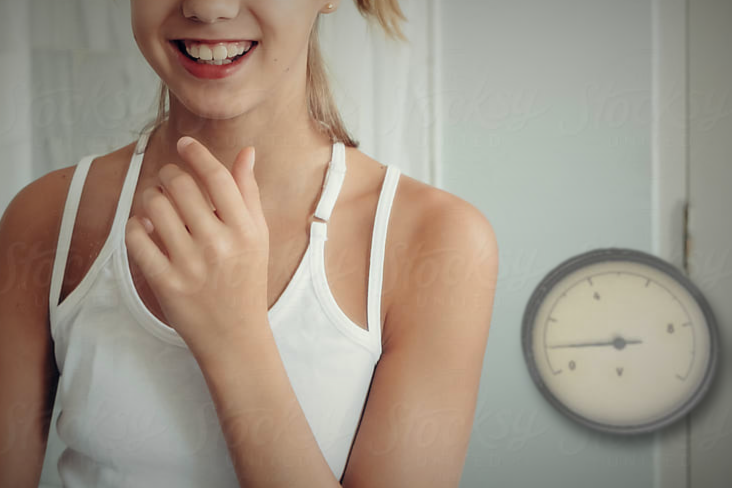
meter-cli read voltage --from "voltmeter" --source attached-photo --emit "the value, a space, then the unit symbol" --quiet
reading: 1 V
